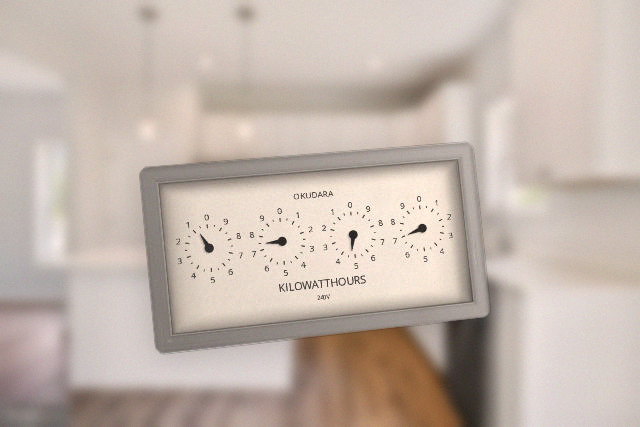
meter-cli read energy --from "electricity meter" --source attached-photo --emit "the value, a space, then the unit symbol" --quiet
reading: 747 kWh
